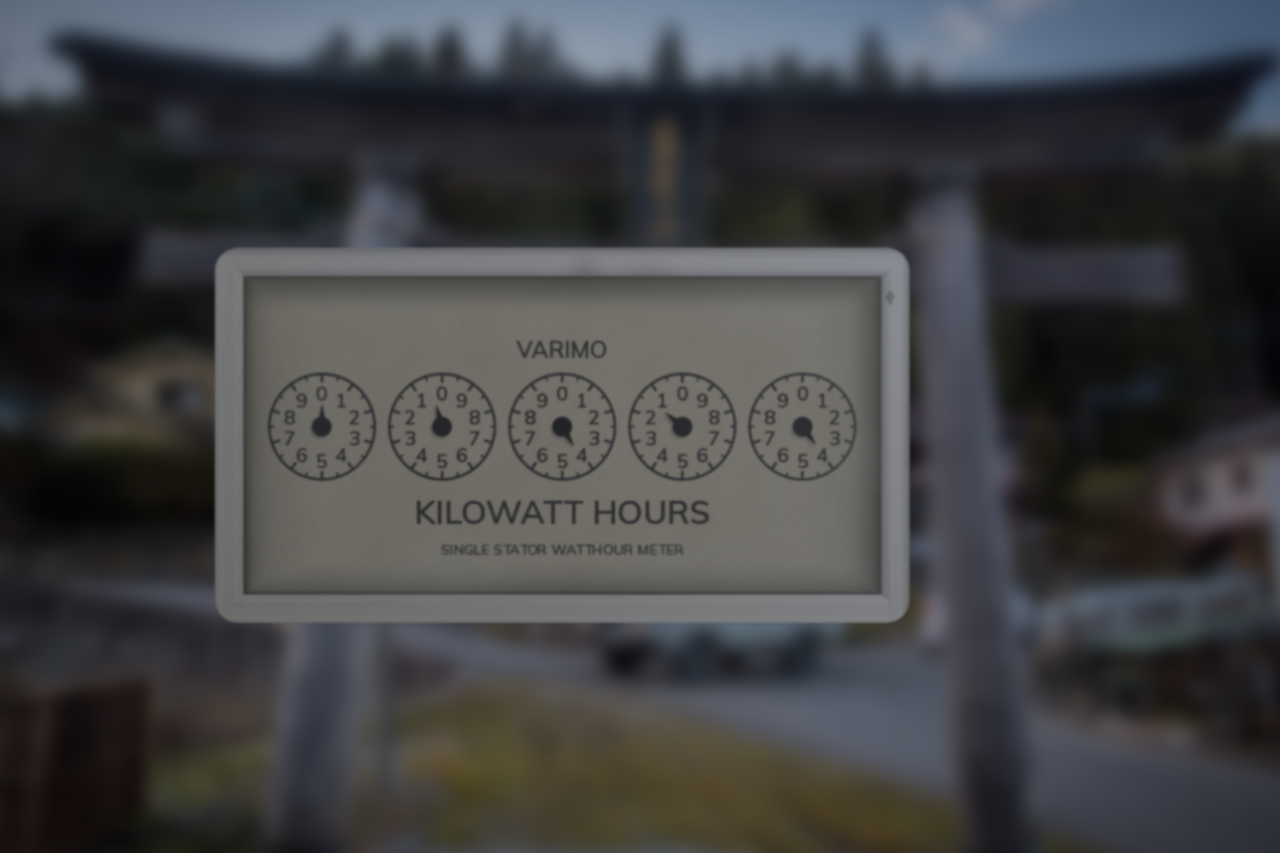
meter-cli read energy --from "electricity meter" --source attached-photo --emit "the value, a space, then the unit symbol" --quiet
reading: 414 kWh
